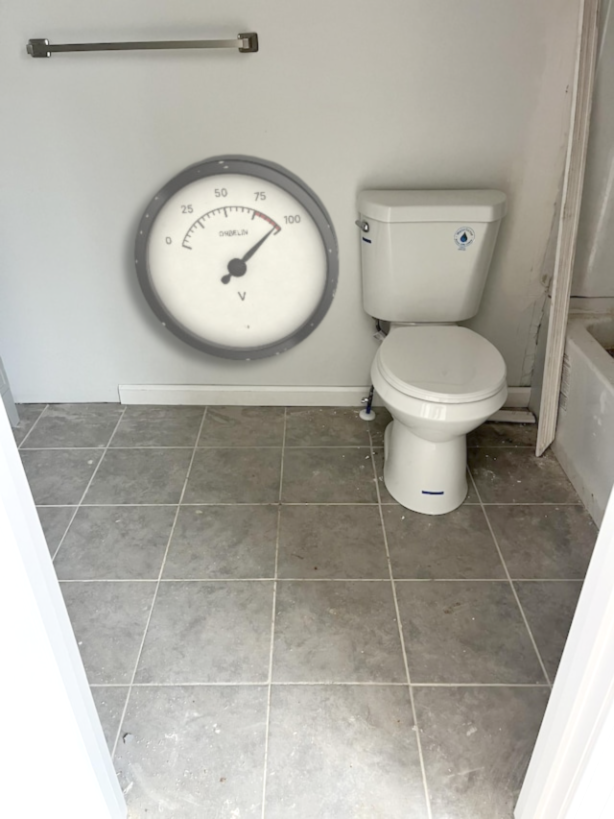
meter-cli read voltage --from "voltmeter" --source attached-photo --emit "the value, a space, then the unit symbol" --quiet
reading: 95 V
